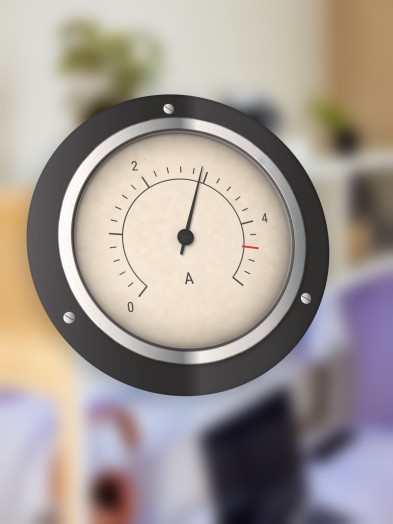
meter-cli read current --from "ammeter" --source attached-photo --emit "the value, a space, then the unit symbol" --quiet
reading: 2.9 A
